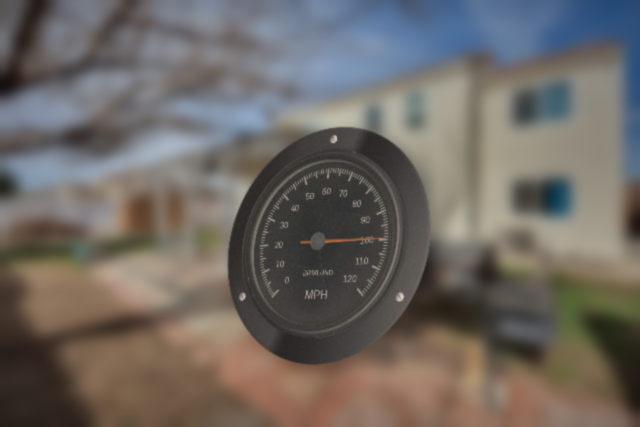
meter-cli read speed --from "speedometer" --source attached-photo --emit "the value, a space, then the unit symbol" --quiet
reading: 100 mph
